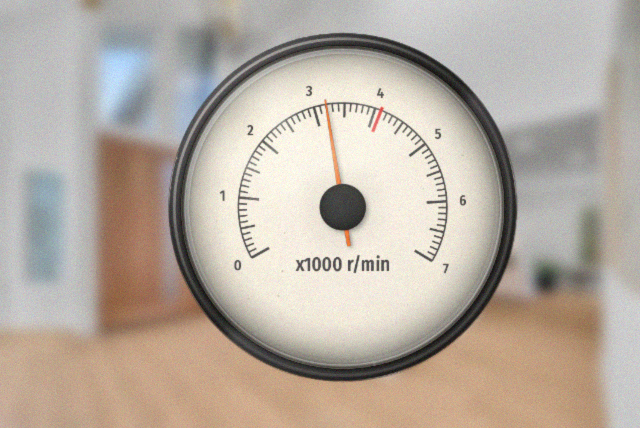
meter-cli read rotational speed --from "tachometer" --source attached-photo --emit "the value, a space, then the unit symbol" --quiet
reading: 3200 rpm
